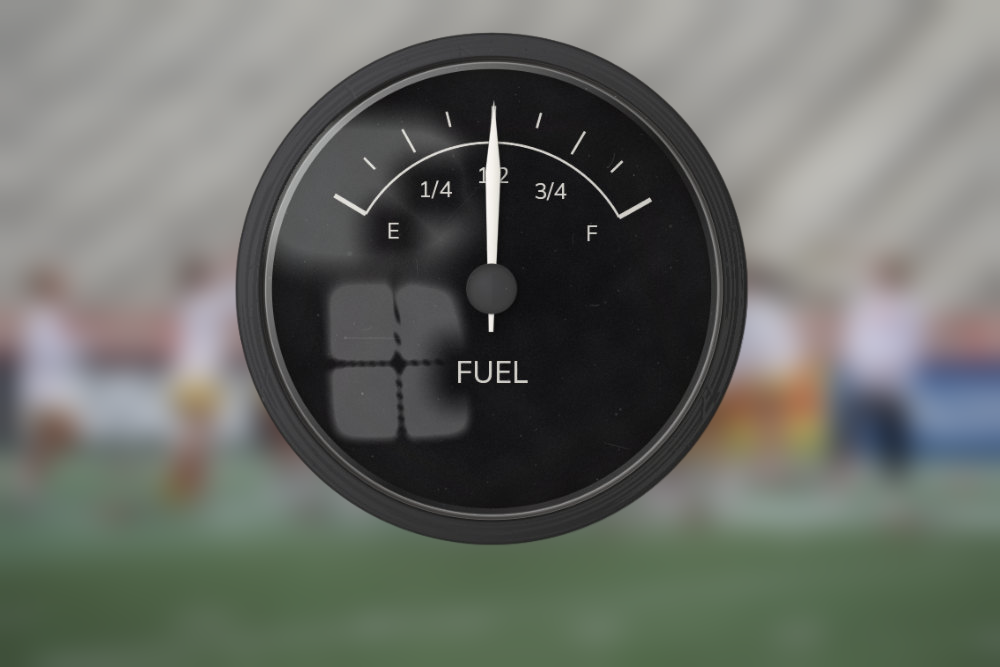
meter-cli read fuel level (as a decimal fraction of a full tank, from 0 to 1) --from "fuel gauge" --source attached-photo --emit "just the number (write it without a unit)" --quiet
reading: 0.5
